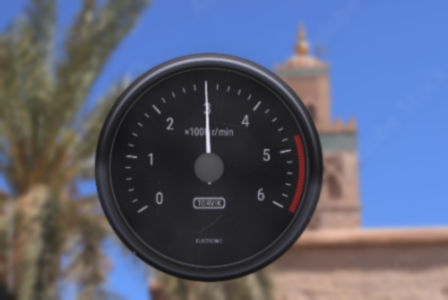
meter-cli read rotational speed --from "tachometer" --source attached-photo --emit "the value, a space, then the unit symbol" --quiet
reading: 3000 rpm
